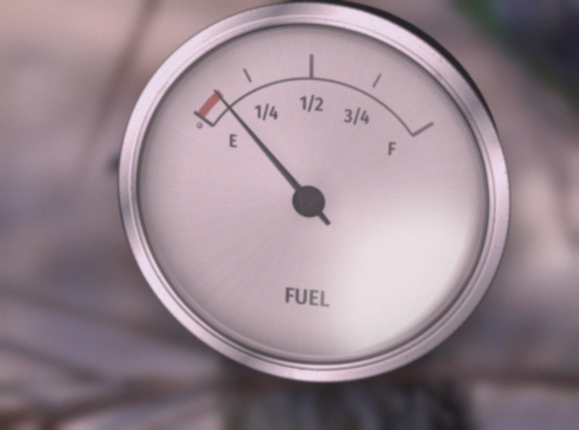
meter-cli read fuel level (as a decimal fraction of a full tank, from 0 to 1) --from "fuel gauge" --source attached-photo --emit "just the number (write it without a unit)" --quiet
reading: 0.125
